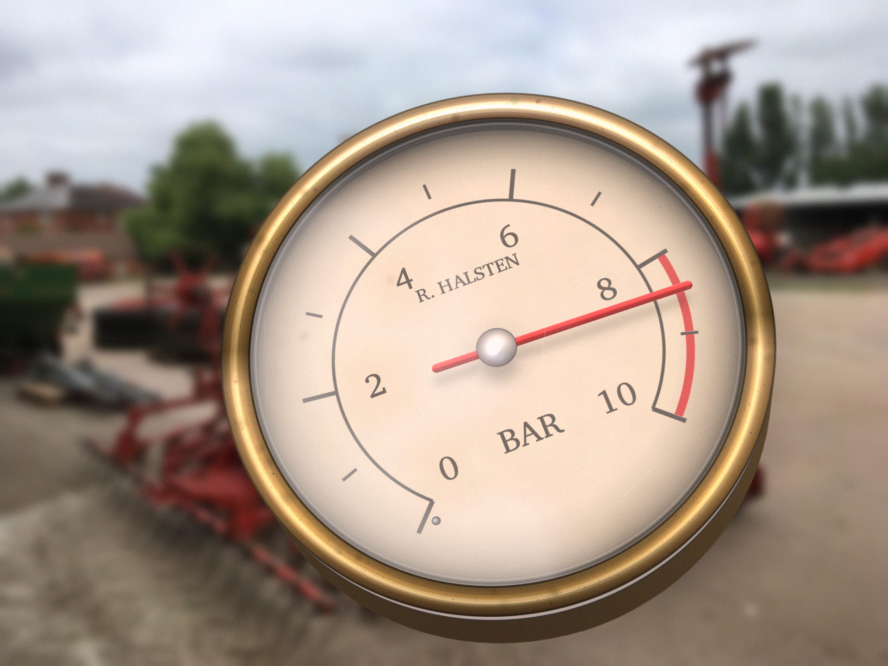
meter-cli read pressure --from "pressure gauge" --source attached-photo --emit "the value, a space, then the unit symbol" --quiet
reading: 8.5 bar
